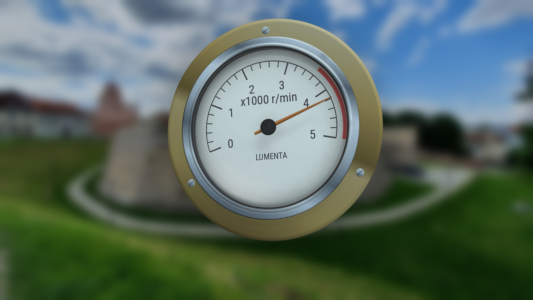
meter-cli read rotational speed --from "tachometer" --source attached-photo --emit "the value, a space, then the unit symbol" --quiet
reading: 4200 rpm
